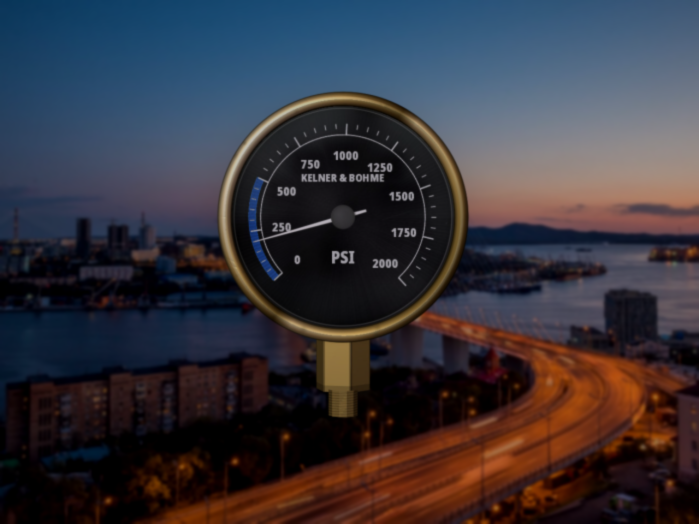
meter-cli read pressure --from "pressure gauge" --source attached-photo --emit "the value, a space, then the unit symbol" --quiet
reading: 200 psi
